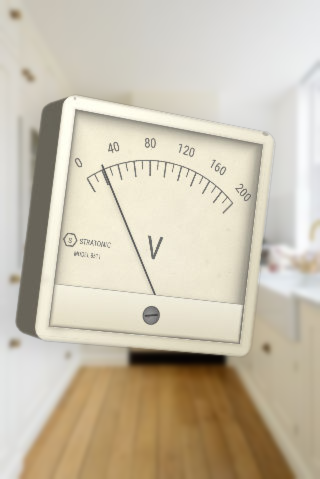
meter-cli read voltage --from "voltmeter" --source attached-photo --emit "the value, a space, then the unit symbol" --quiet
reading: 20 V
